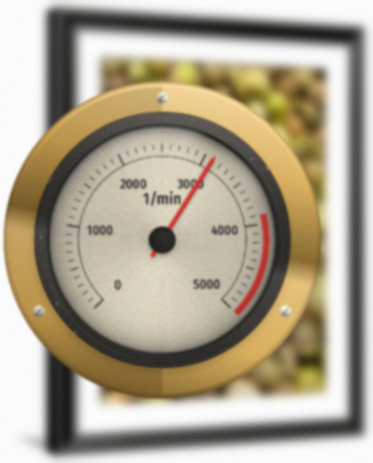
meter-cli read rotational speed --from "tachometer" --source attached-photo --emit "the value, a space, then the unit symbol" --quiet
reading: 3100 rpm
